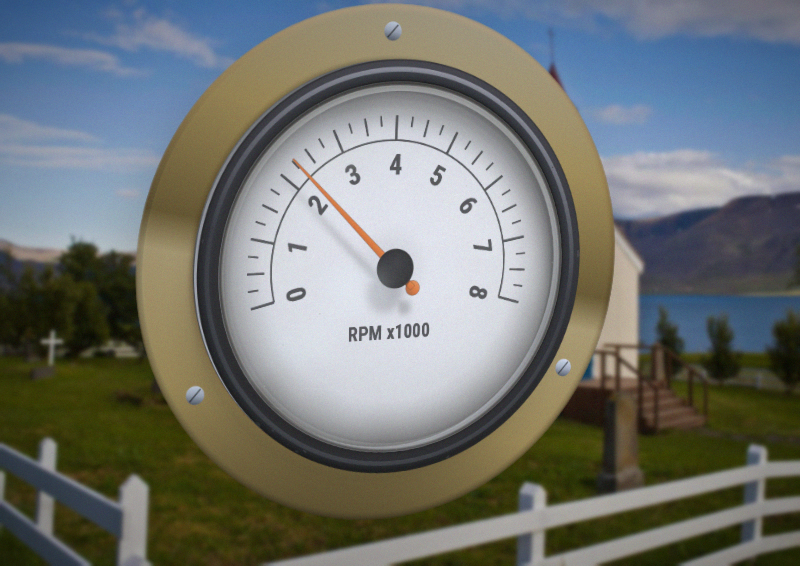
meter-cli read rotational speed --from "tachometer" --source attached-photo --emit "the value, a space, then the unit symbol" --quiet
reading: 2250 rpm
